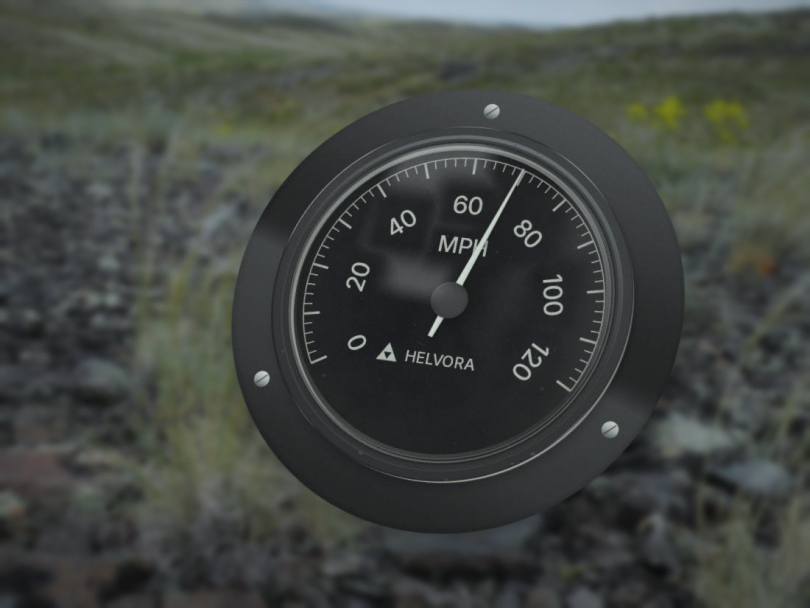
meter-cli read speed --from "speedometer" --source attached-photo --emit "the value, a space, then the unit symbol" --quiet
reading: 70 mph
